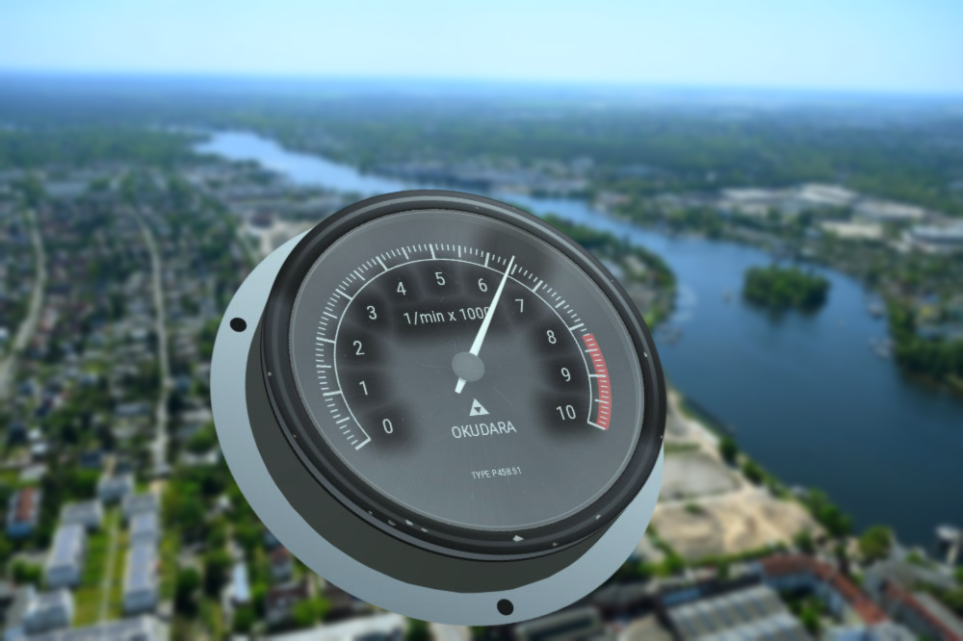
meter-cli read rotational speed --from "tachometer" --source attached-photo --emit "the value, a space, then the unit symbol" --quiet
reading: 6400 rpm
